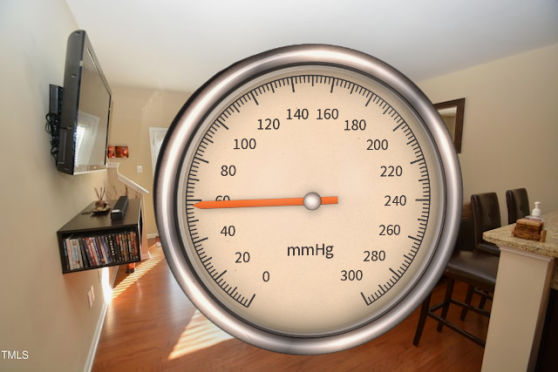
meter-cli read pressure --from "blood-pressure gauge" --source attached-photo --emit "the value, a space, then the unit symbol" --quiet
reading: 58 mmHg
